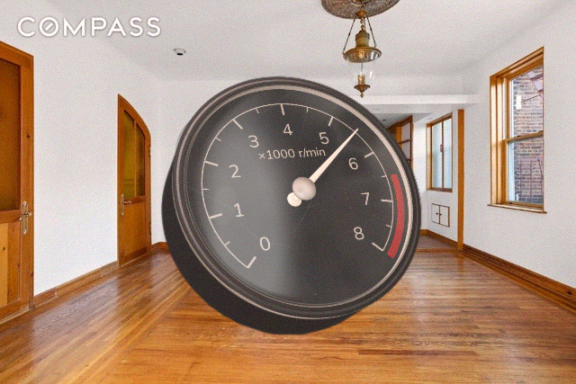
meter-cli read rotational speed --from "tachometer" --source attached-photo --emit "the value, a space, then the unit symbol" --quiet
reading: 5500 rpm
